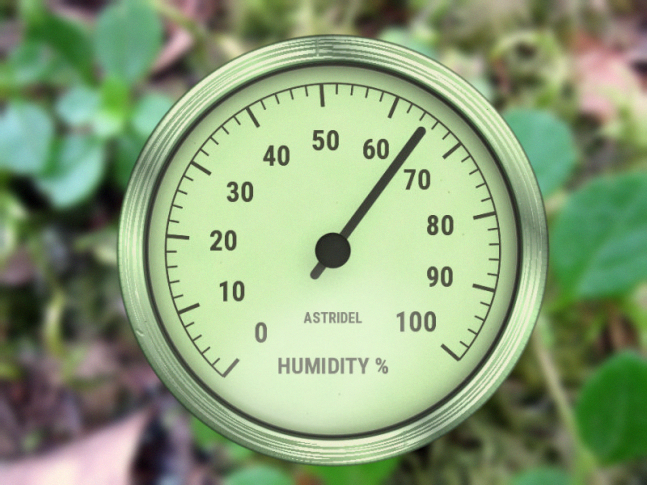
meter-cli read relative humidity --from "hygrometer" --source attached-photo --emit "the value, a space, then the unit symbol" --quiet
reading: 65 %
